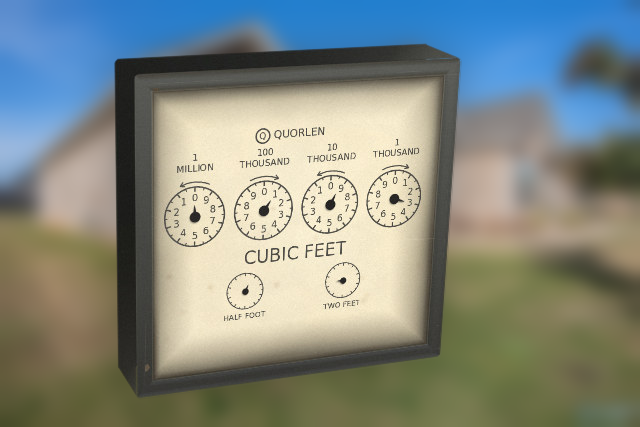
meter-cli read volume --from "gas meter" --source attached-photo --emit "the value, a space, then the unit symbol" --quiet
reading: 9300 ft³
